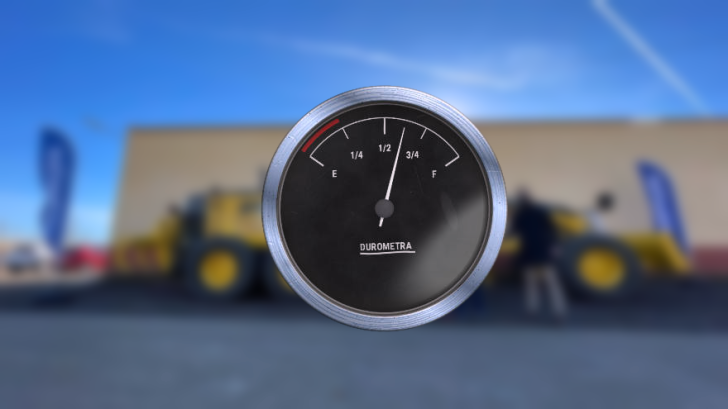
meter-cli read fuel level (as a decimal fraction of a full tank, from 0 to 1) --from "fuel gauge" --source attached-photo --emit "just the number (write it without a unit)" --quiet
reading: 0.625
